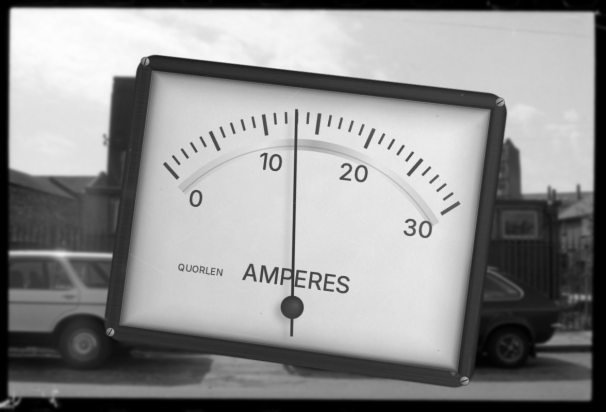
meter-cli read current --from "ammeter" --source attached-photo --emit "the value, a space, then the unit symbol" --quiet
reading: 13 A
